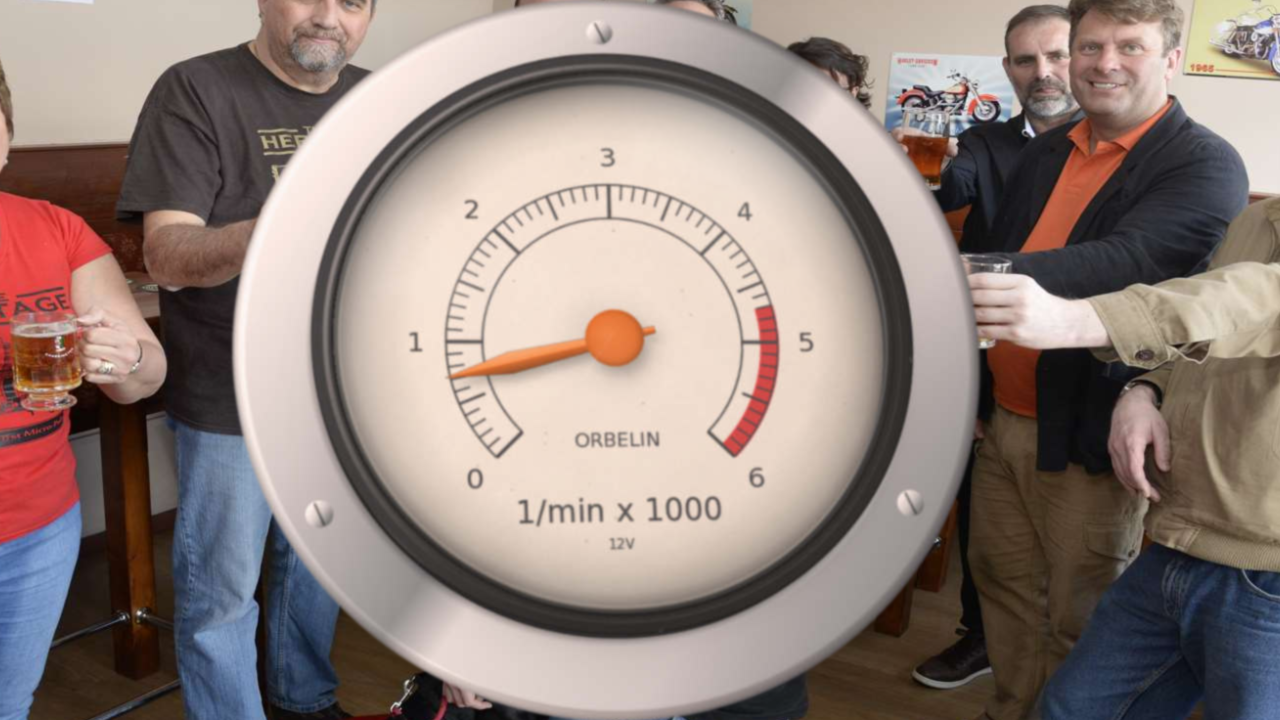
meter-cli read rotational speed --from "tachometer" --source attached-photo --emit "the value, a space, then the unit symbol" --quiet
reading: 700 rpm
